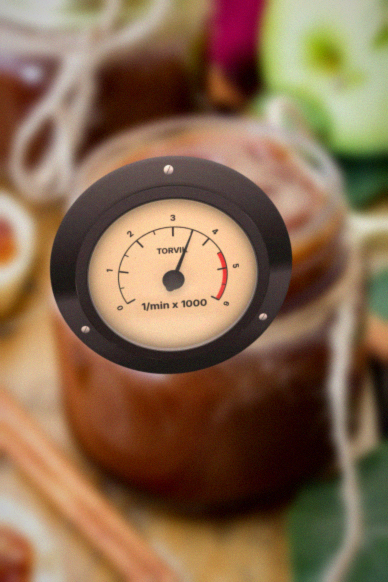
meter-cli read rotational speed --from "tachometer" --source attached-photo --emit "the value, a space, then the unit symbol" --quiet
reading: 3500 rpm
